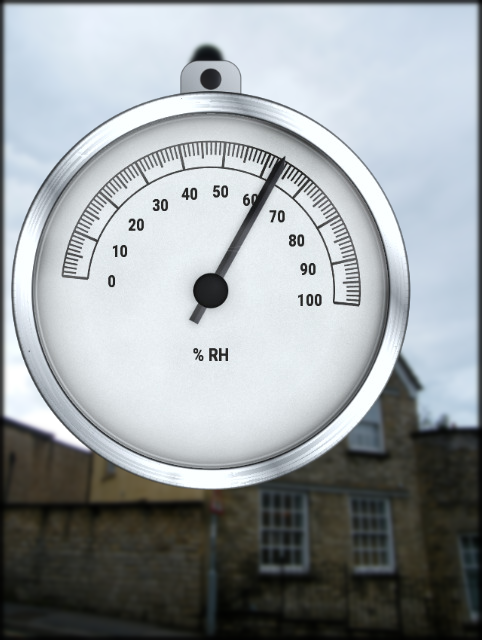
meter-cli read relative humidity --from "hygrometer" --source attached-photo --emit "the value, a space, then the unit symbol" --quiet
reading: 63 %
